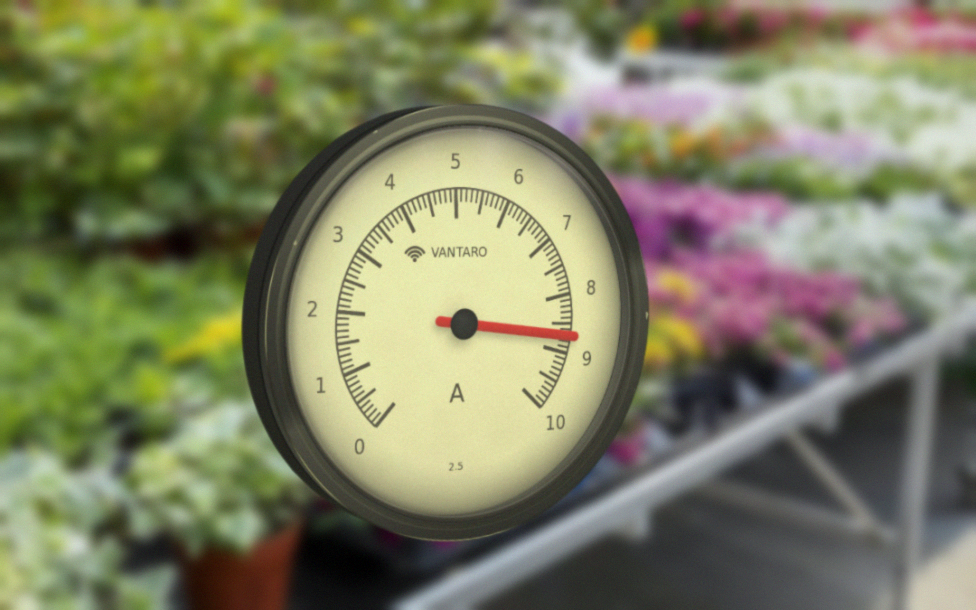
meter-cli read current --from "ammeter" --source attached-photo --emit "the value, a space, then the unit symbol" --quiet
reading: 8.7 A
